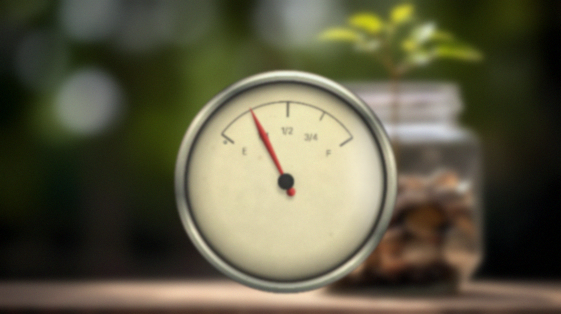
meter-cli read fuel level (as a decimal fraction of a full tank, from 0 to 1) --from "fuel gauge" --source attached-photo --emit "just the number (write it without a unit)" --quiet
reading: 0.25
